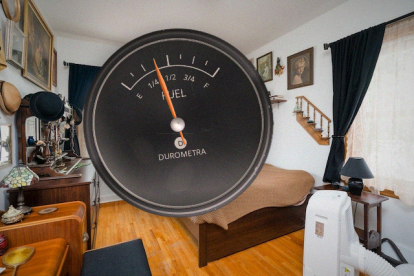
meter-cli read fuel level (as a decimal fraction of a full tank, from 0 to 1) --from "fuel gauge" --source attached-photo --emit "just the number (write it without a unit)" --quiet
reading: 0.375
